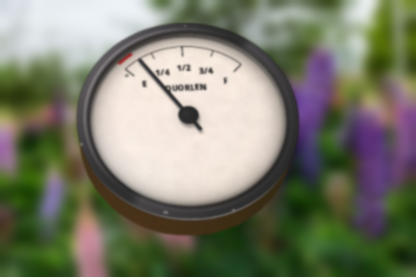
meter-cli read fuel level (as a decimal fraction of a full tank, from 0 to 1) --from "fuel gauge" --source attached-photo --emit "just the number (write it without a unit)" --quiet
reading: 0.125
